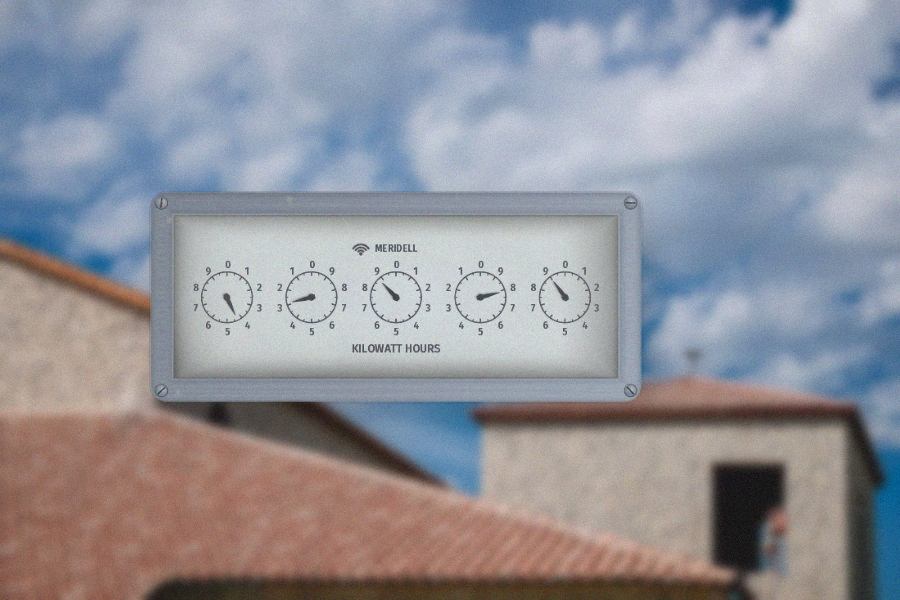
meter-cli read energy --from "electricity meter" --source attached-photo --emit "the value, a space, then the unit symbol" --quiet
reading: 42879 kWh
